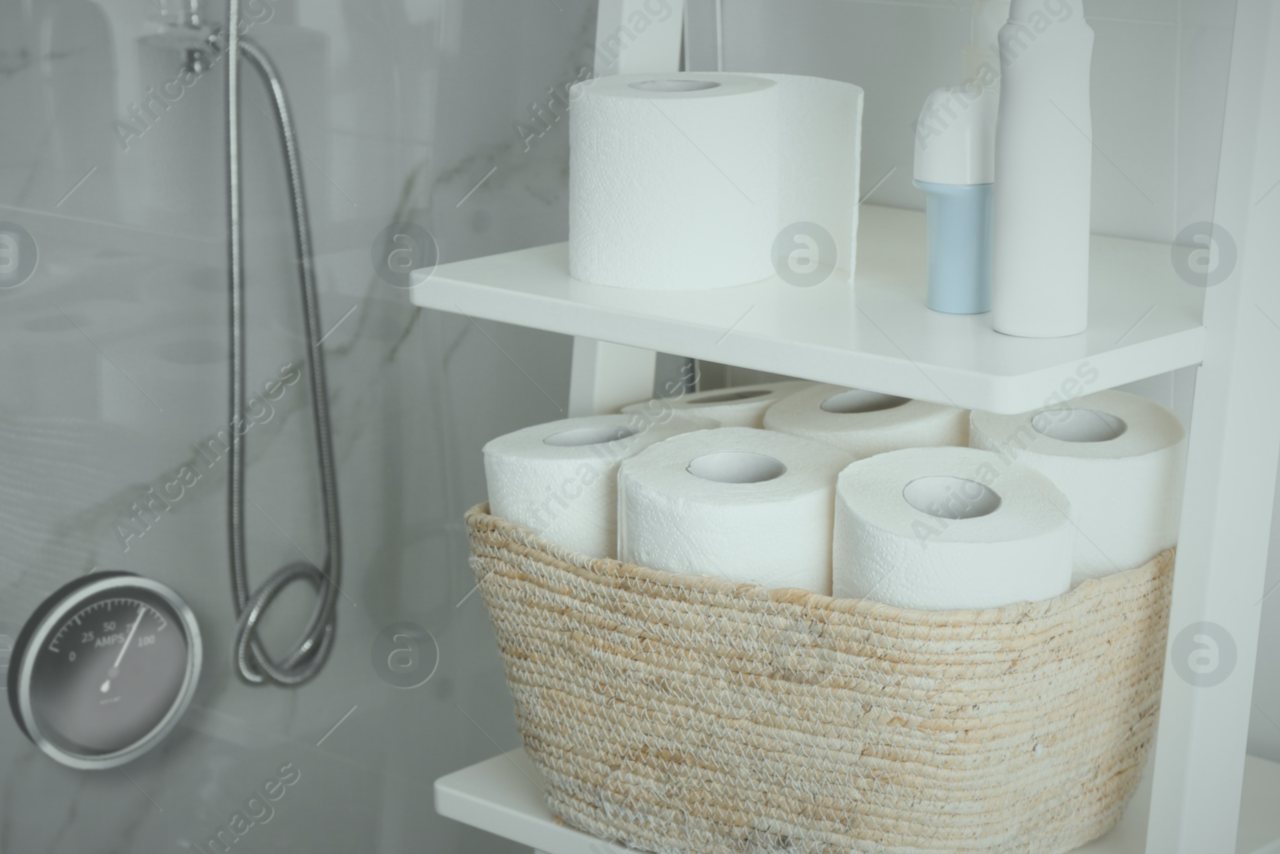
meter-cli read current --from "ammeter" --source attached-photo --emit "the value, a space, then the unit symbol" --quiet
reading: 75 A
